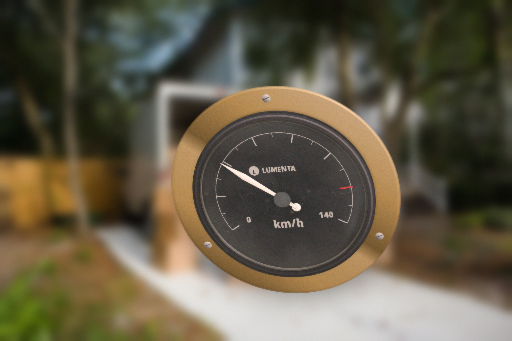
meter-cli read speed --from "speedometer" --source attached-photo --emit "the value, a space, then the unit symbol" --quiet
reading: 40 km/h
